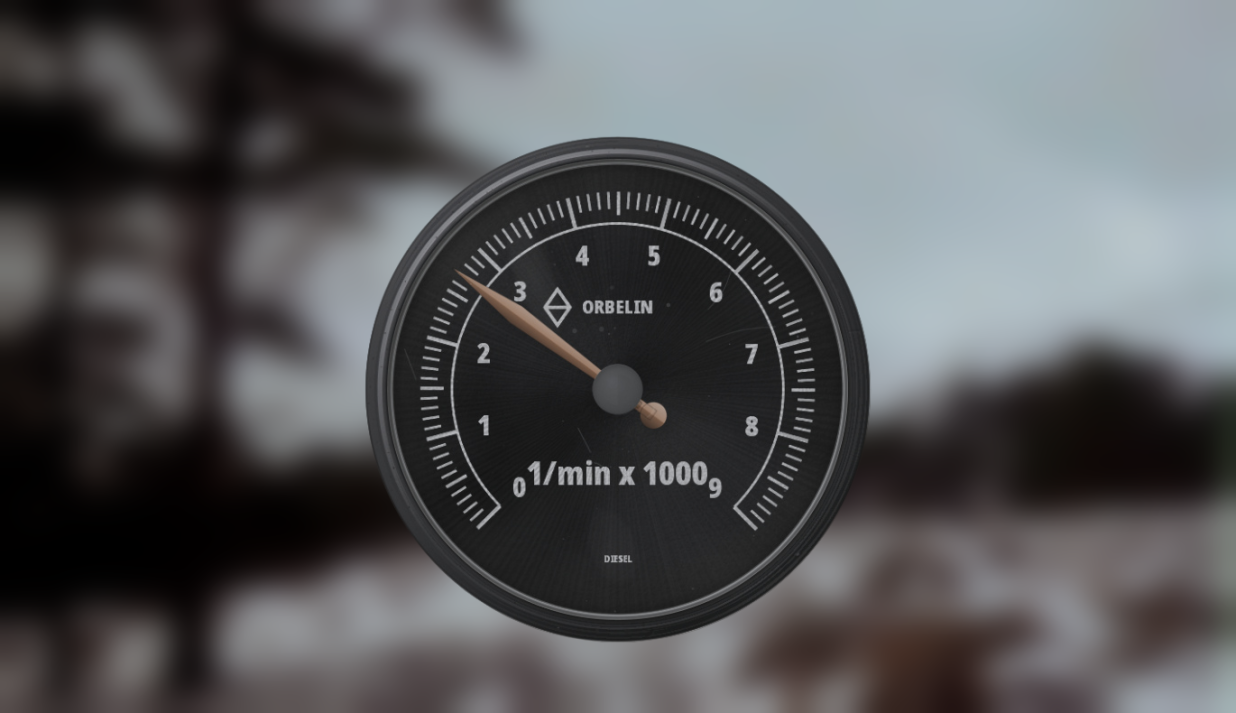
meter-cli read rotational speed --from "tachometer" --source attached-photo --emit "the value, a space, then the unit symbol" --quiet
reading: 2700 rpm
